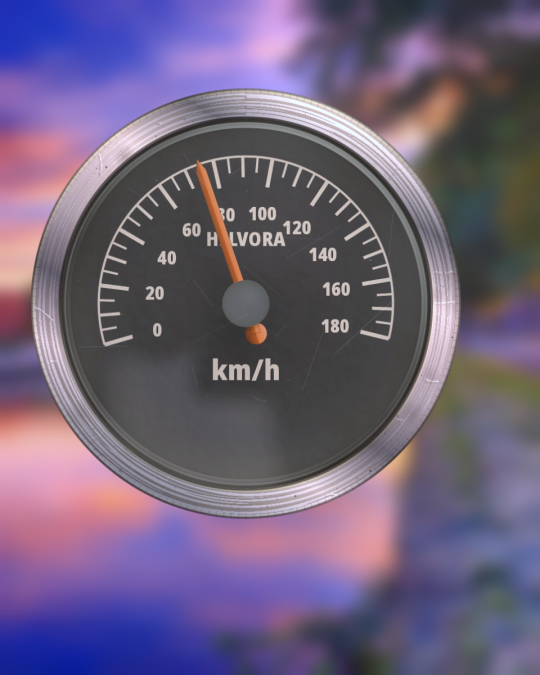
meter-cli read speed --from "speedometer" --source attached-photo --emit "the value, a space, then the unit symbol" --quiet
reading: 75 km/h
